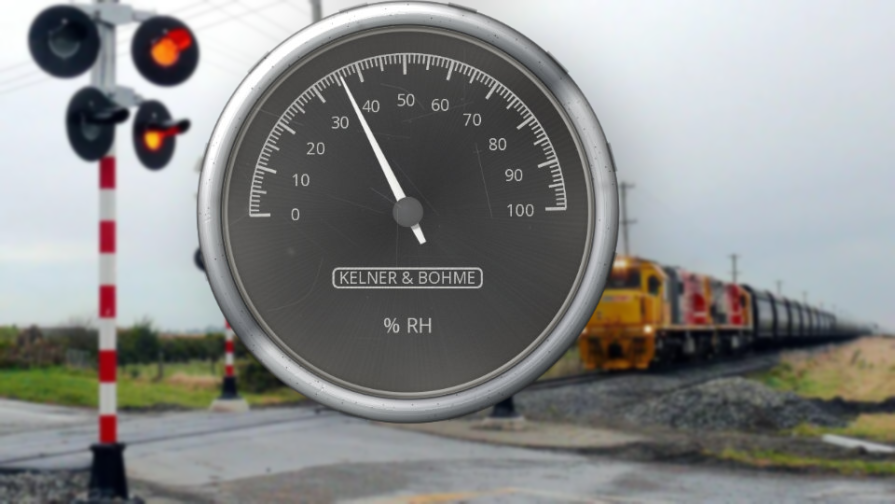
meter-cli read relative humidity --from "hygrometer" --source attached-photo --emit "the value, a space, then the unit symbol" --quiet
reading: 36 %
